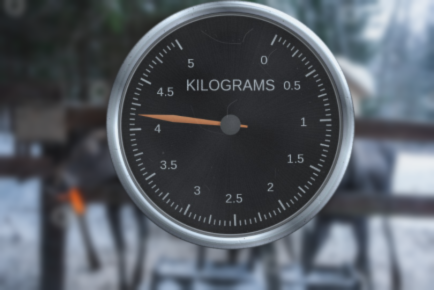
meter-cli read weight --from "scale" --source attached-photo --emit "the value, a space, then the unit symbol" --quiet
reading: 4.15 kg
